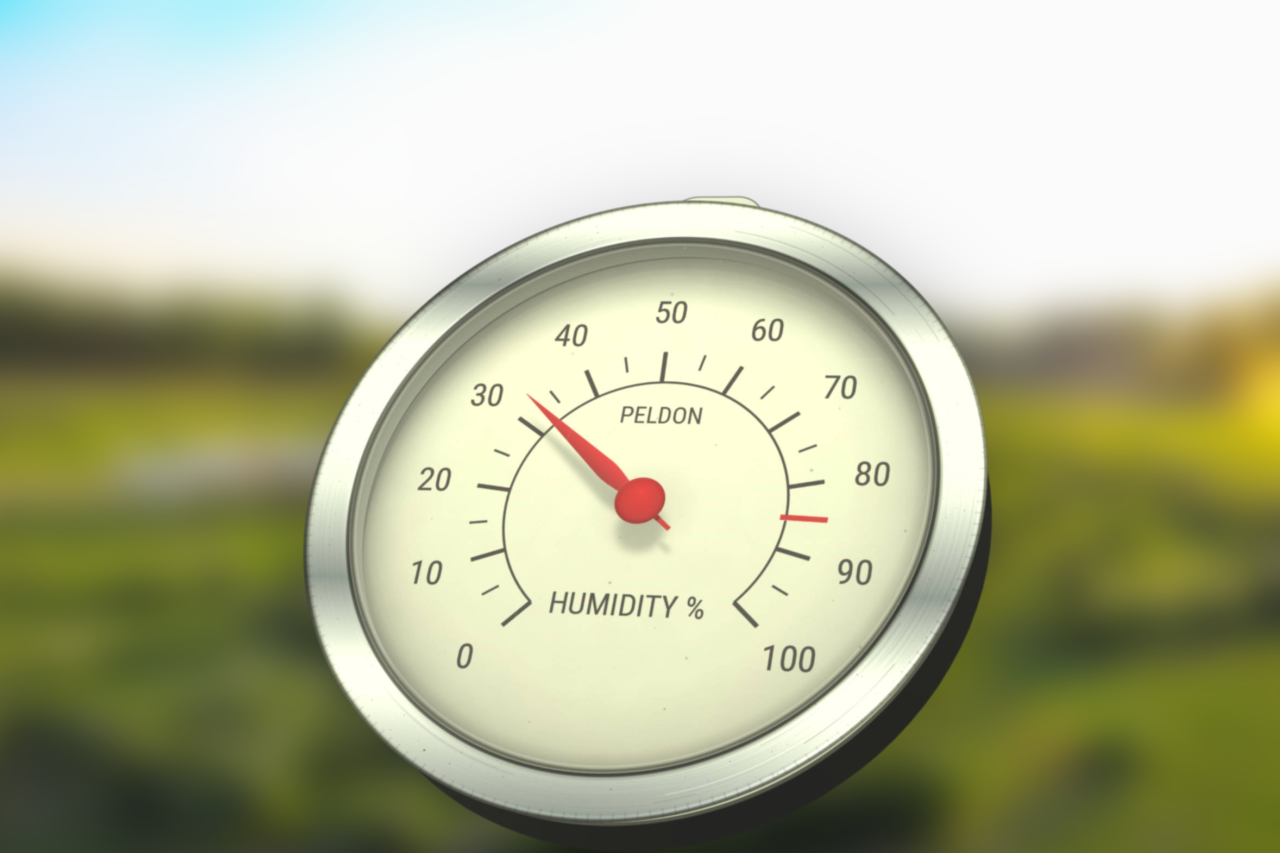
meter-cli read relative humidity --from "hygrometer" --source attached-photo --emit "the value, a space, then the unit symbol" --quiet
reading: 32.5 %
